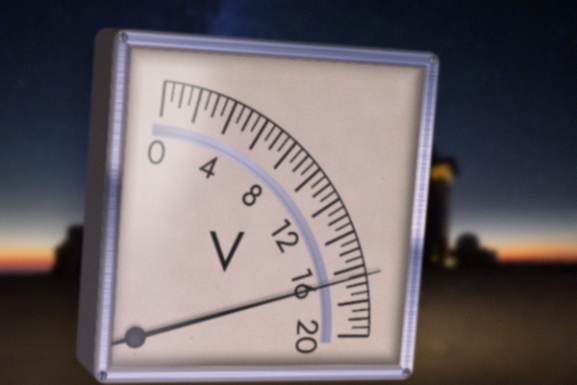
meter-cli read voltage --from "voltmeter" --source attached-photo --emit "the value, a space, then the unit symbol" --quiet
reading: 16.5 V
